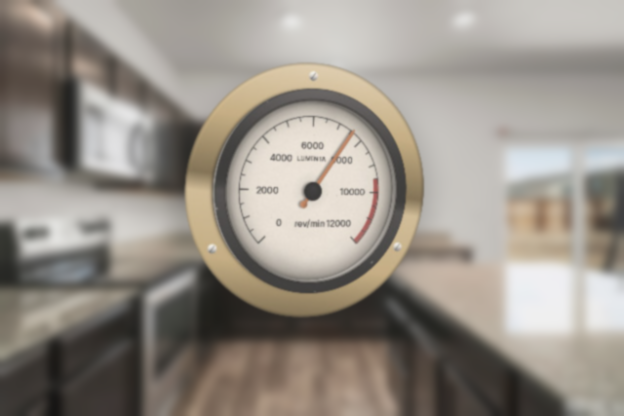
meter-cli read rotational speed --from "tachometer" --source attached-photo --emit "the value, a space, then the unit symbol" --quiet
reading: 7500 rpm
